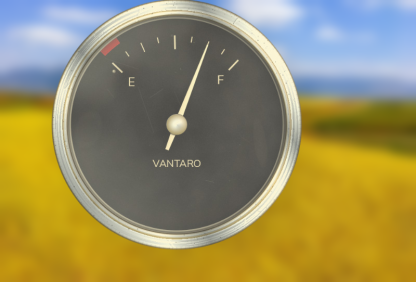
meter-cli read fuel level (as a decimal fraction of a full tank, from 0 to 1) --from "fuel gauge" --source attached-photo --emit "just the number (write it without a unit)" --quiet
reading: 0.75
